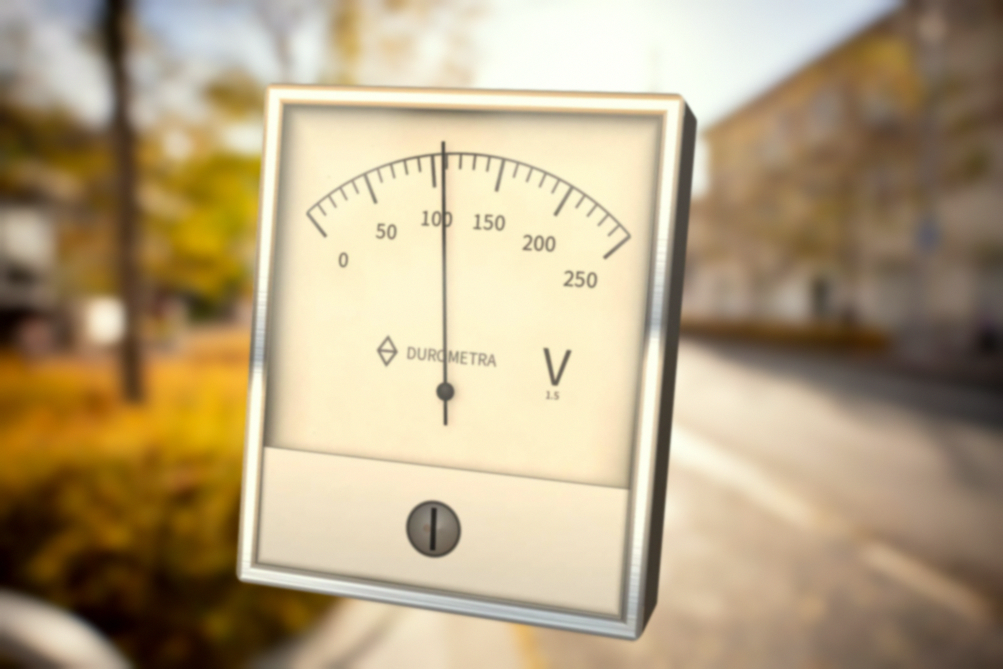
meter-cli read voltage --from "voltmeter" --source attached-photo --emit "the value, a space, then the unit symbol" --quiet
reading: 110 V
